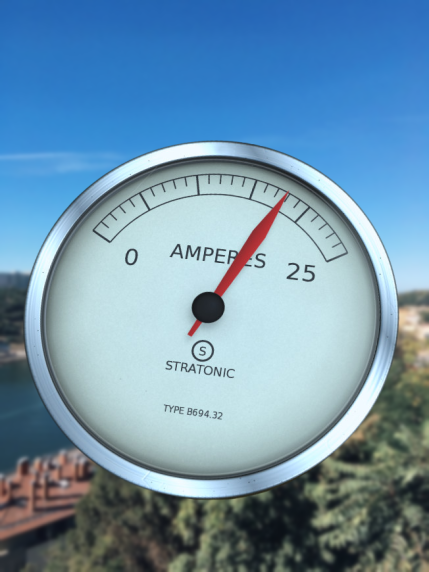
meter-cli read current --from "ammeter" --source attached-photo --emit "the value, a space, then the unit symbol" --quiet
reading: 18 A
